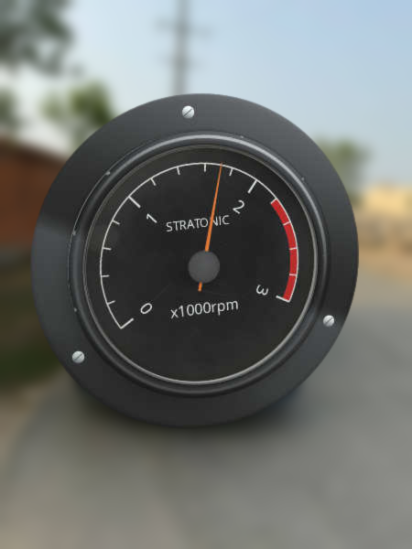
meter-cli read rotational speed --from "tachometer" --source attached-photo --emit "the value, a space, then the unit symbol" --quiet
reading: 1700 rpm
